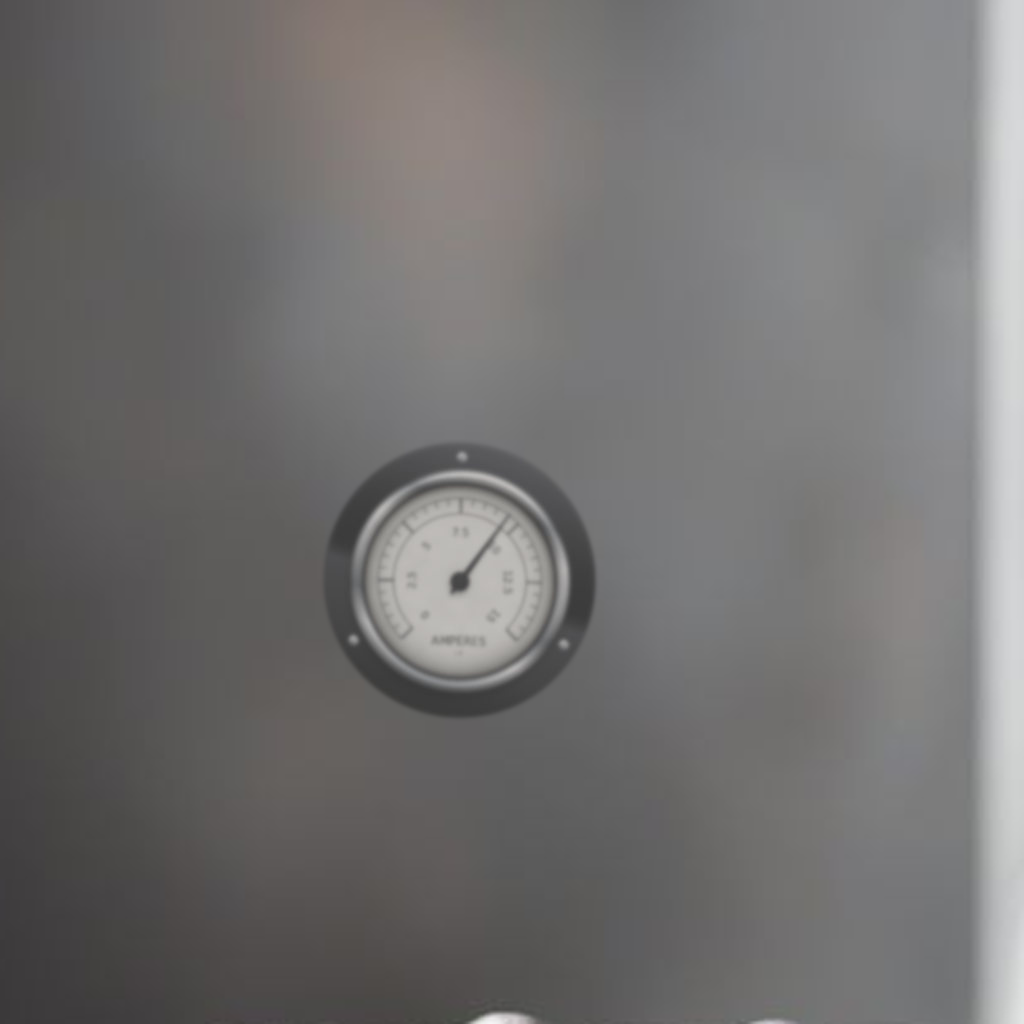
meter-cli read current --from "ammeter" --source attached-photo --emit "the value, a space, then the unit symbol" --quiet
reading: 9.5 A
